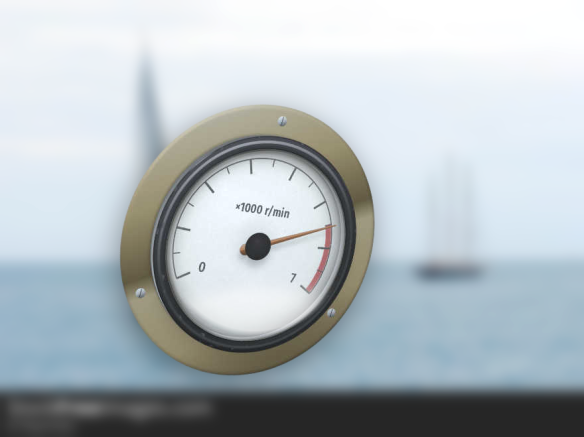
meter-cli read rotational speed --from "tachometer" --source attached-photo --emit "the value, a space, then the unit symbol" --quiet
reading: 5500 rpm
